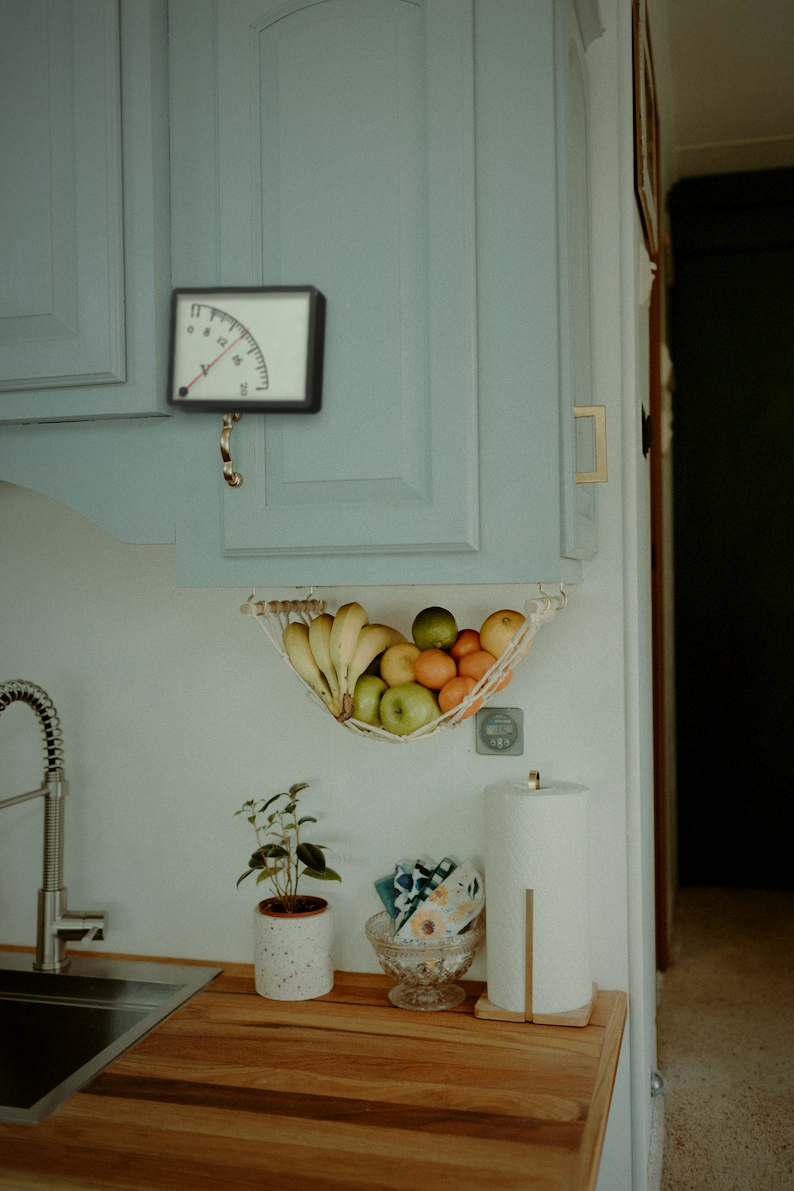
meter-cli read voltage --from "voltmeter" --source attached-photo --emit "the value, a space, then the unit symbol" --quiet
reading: 14 V
